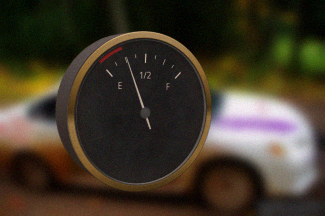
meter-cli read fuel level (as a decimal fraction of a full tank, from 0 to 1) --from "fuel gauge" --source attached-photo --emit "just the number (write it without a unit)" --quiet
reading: 0.25
